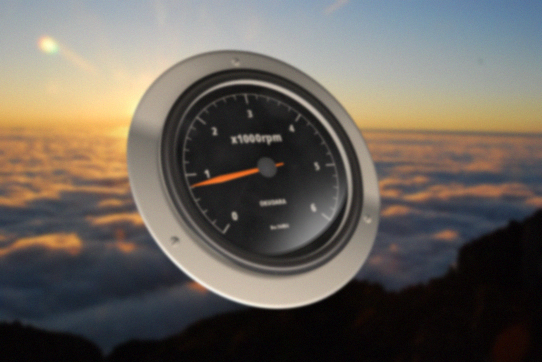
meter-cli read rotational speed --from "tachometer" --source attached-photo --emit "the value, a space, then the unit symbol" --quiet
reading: 800 rpm
